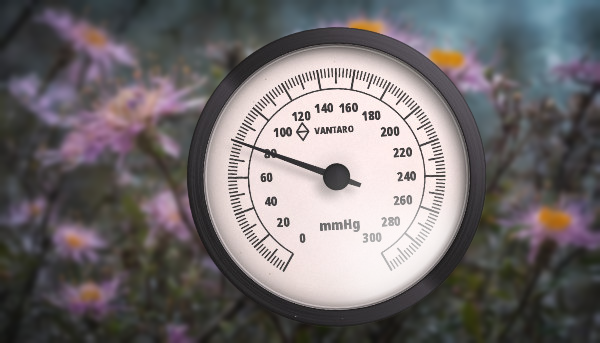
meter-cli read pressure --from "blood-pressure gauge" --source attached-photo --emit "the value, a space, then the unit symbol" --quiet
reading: 80 mmHg
